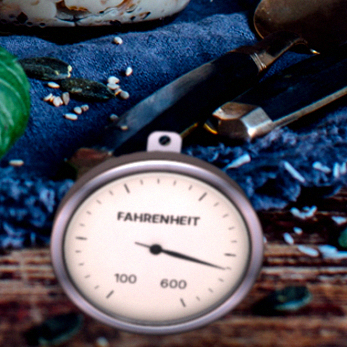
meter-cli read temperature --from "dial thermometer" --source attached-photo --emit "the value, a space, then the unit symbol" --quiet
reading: 520 °F
